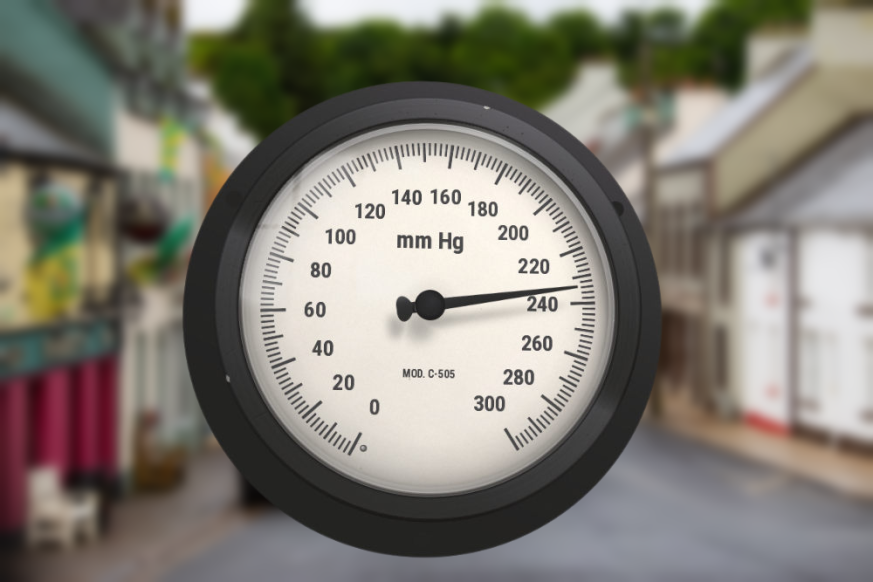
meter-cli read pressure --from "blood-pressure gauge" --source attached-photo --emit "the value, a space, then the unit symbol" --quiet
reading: 234 mmHg
